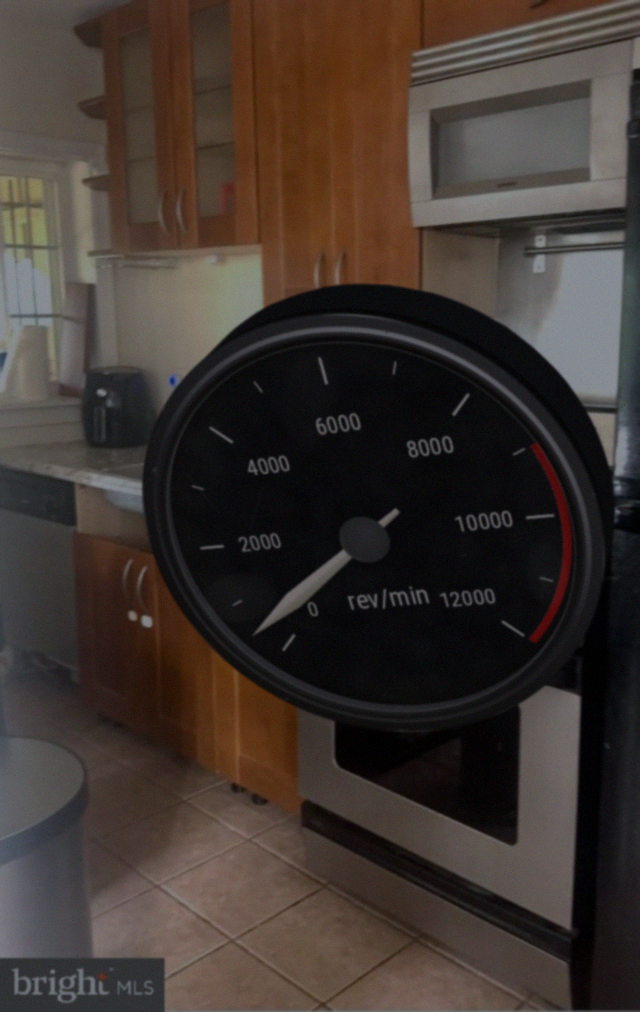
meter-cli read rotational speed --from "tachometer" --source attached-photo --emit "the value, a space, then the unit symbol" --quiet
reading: 500 rpm
